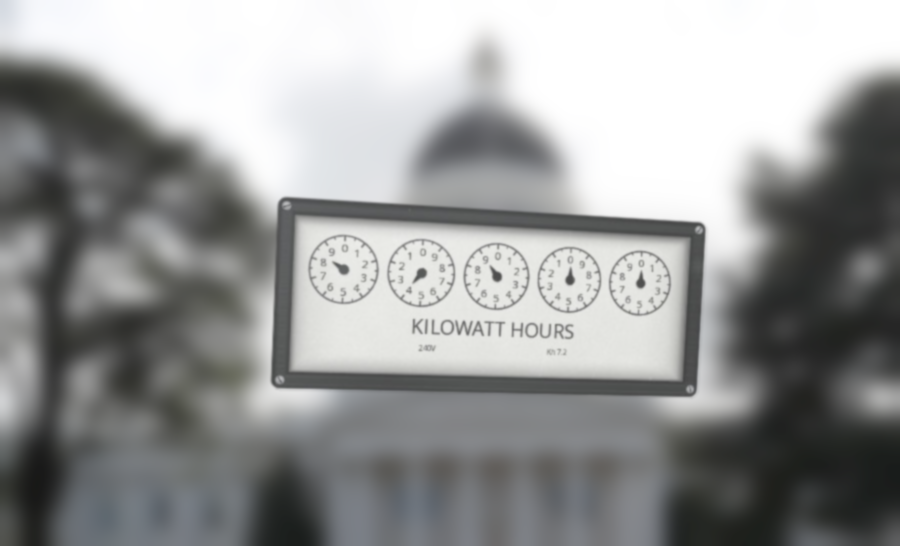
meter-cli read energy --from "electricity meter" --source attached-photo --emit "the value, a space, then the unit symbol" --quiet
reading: 83900 kWh
